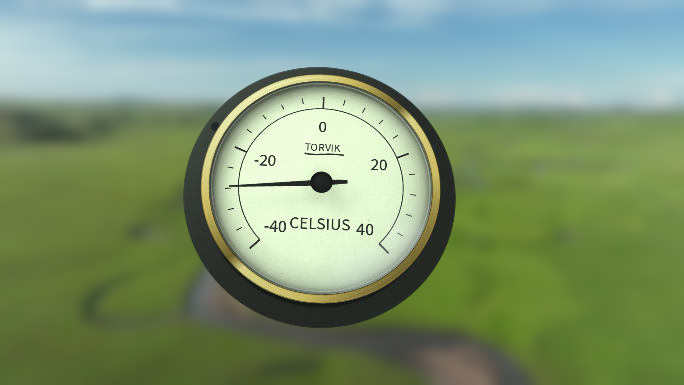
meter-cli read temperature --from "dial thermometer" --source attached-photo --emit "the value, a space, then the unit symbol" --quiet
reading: -28 °C
